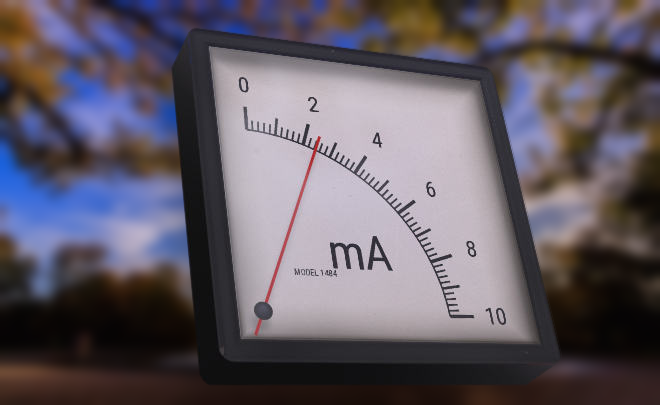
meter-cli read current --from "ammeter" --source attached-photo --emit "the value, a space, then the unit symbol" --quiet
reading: 2.4 mA
